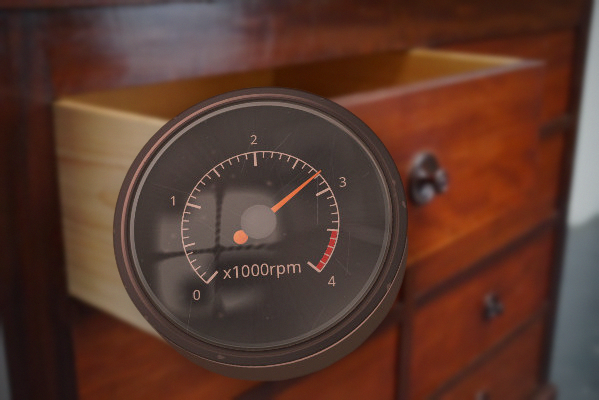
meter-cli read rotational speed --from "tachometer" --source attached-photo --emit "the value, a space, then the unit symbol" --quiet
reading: 2800 rpm
